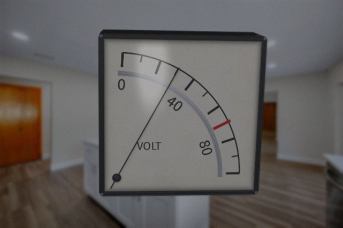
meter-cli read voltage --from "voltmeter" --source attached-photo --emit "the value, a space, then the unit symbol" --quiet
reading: 30 V
